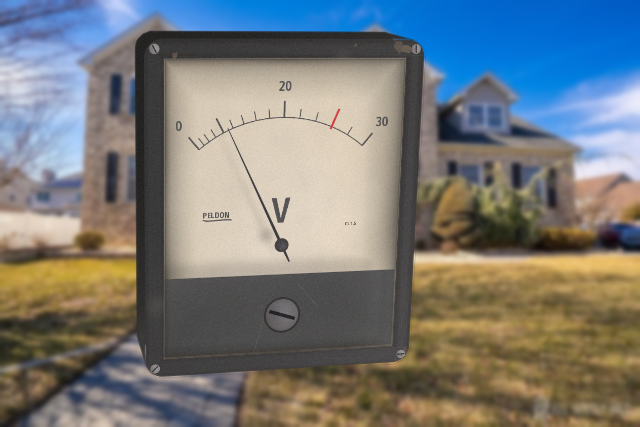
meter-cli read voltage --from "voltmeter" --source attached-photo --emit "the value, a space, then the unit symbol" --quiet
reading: 11 V
